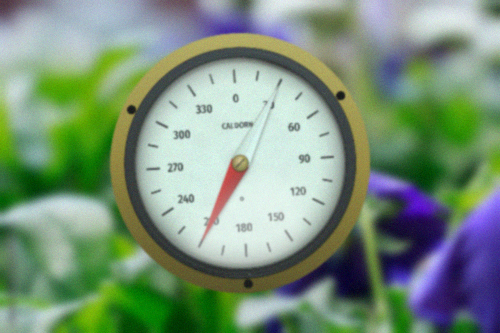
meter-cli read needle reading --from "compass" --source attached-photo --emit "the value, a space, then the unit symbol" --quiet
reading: 210 °
